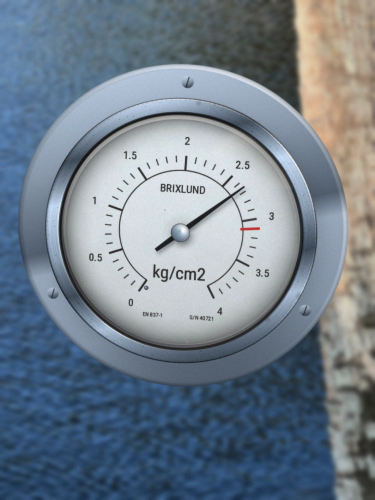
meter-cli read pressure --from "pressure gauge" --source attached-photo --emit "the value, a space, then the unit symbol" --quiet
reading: 2.65 kg/cm²
